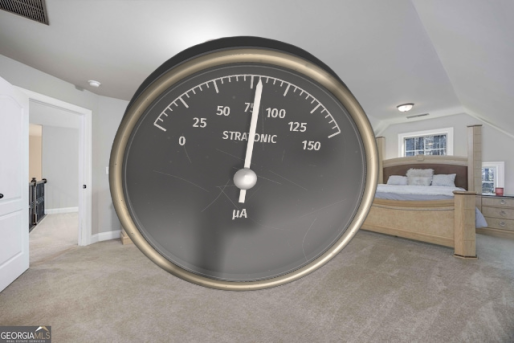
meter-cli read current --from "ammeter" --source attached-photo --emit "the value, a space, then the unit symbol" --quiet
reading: 80 µA
